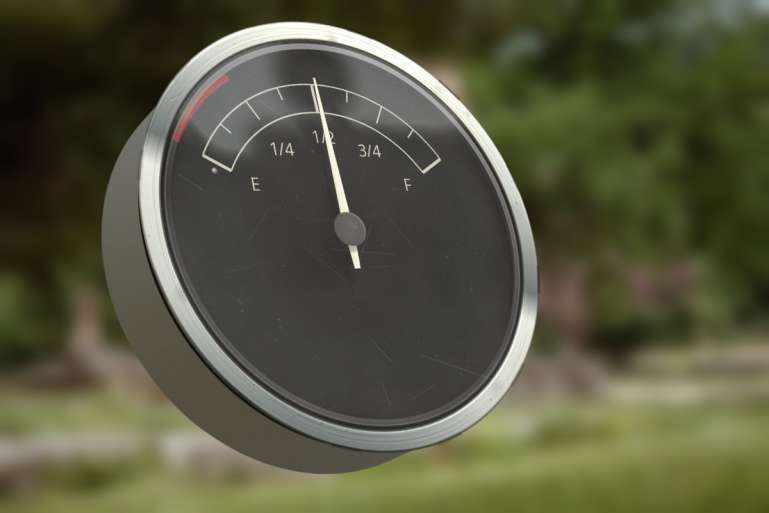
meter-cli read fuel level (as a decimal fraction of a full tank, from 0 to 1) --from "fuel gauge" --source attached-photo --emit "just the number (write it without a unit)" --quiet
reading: 0.5
